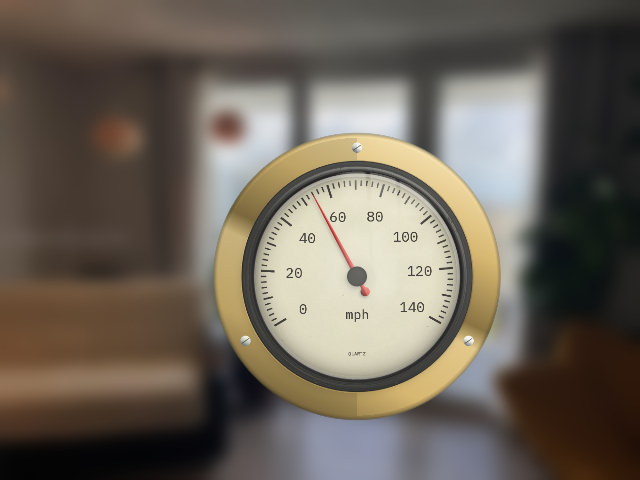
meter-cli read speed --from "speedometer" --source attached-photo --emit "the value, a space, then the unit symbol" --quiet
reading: 54 mph
